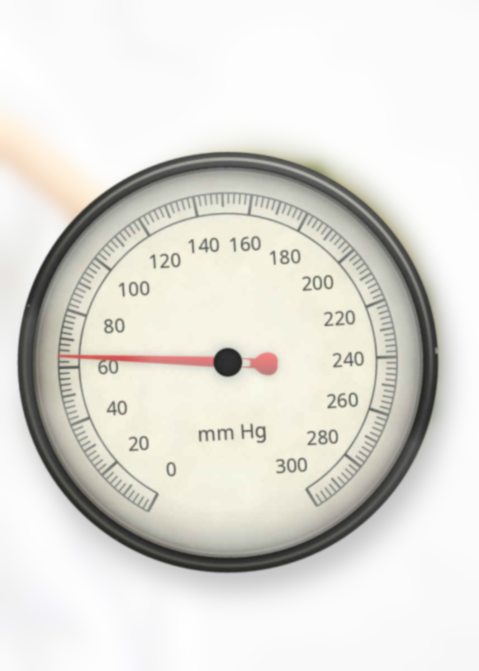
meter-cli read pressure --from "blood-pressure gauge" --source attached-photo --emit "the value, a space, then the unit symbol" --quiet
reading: 64 mmHg
